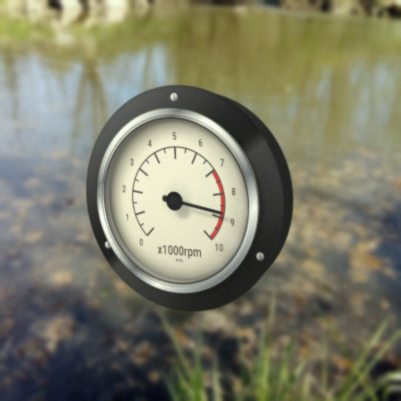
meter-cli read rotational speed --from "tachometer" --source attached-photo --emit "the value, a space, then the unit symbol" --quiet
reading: 8750 rpm
